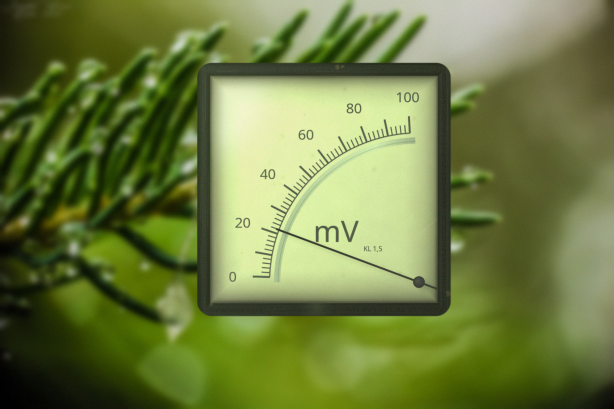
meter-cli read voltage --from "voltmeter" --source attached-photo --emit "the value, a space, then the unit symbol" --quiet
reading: 22 mV
